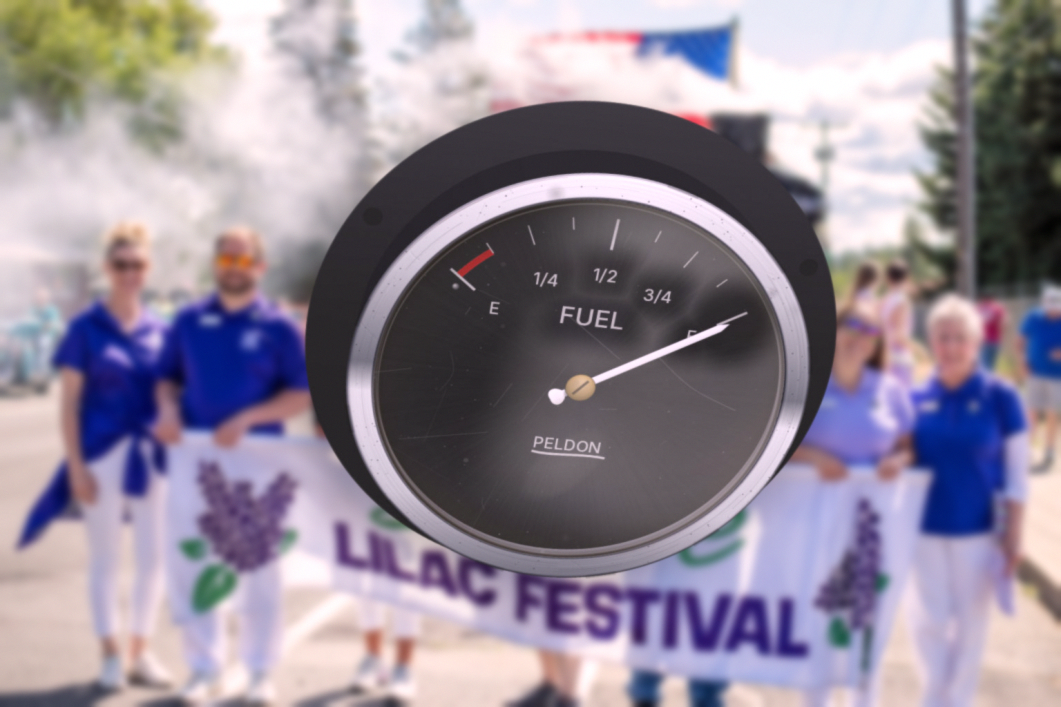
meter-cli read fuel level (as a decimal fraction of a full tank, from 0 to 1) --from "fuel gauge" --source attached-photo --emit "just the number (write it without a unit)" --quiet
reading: 1
